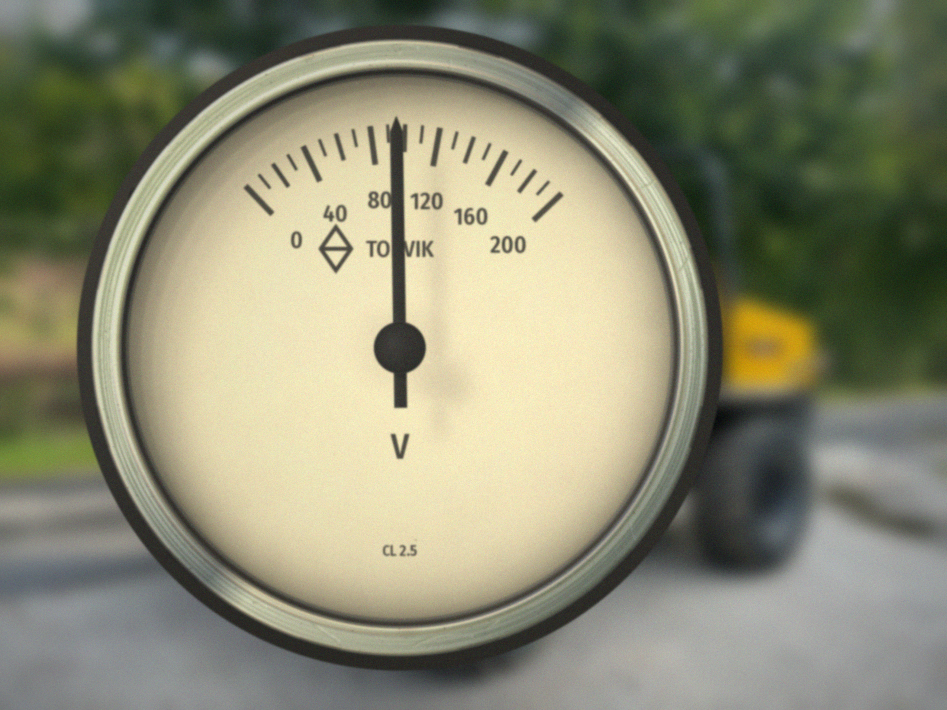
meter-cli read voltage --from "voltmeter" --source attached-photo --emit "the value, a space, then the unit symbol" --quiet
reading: 95 V
